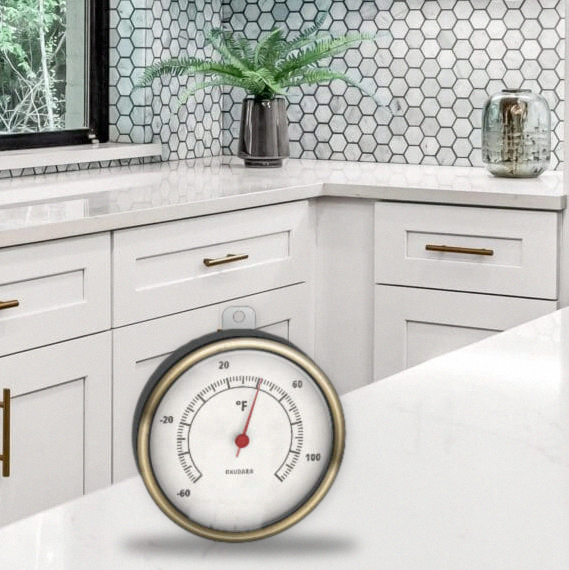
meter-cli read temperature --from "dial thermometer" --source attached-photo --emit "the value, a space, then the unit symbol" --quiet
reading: 40 °F
